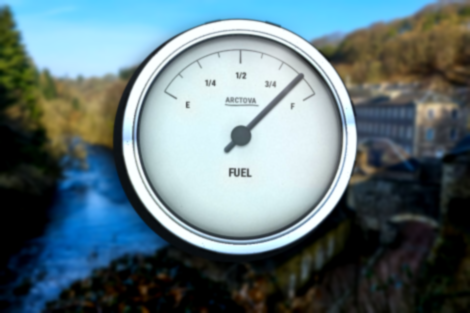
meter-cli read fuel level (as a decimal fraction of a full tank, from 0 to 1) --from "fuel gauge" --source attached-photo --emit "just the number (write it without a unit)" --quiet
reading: 0.875
